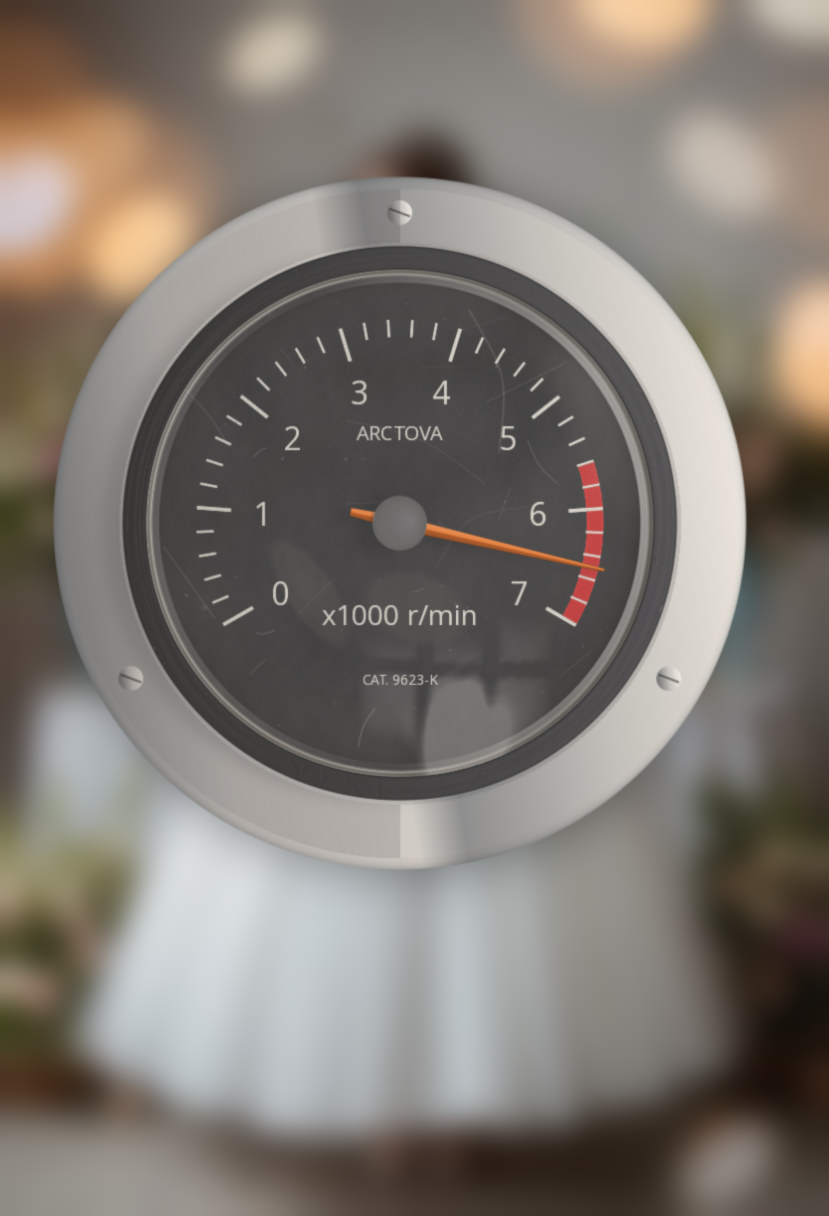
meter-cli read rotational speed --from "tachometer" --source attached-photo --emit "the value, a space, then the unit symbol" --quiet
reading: 6500 rpm
